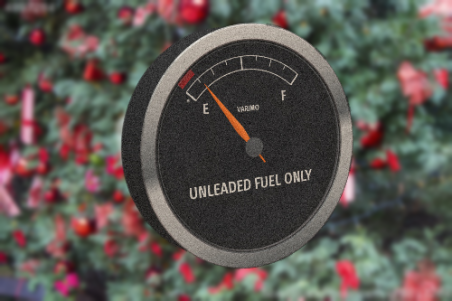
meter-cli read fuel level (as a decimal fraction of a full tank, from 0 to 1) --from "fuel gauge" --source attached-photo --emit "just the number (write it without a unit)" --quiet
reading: 0.125
